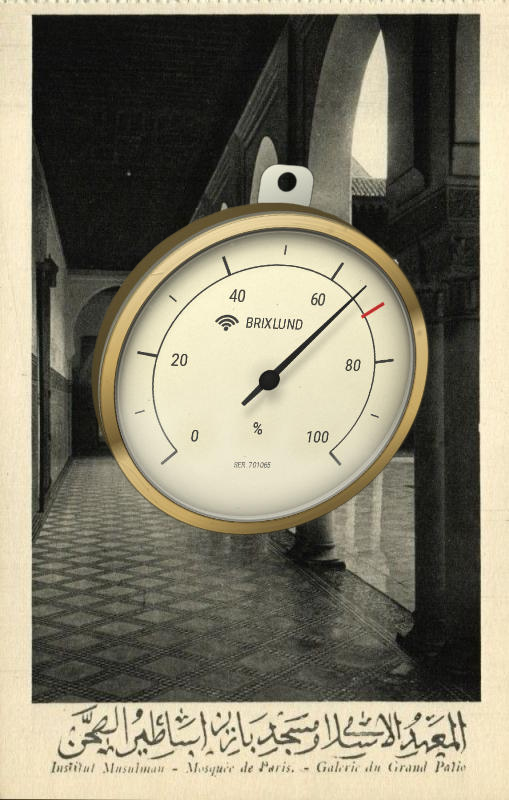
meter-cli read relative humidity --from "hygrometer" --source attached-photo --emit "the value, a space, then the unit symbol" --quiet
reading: 65 %
